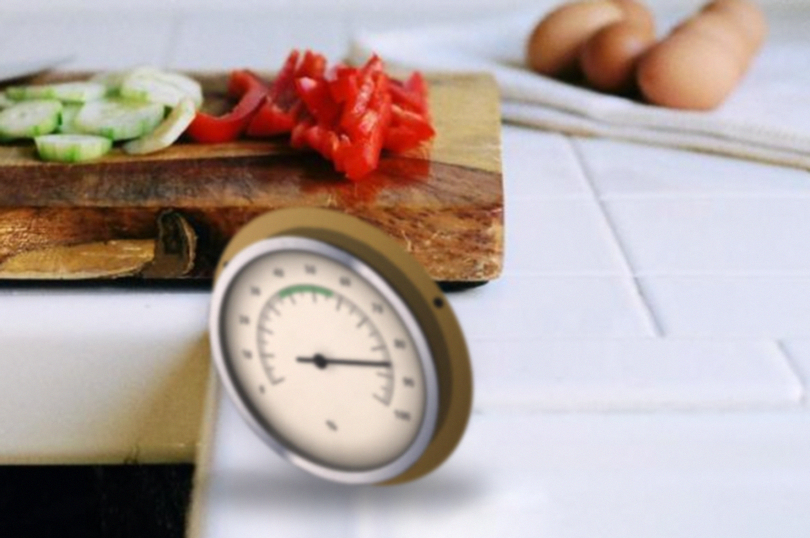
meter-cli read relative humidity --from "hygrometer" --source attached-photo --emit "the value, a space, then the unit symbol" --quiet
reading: 85 %
